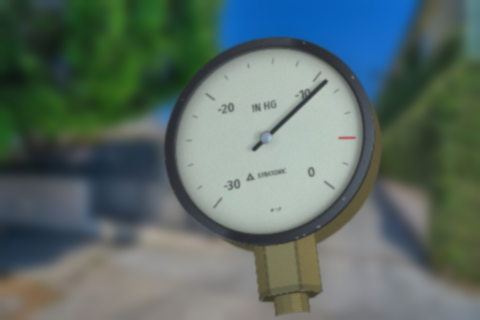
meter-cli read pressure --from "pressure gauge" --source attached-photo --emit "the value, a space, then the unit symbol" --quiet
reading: -9 inHg
